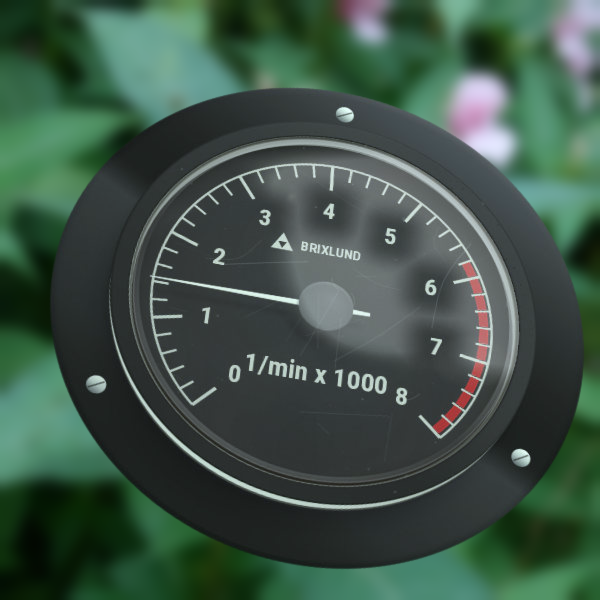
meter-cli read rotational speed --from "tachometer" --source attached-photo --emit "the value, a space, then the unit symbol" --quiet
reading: 1400 rpm
